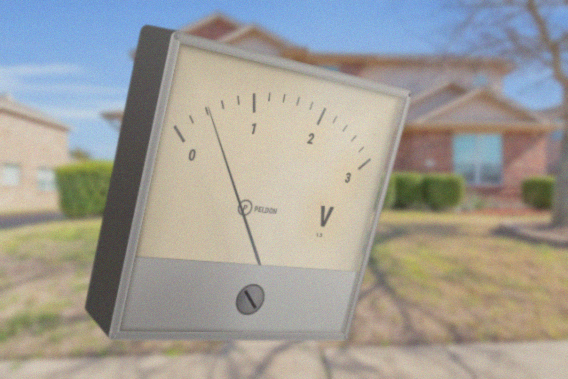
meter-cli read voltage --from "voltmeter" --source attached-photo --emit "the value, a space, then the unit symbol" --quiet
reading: 0.4 V
